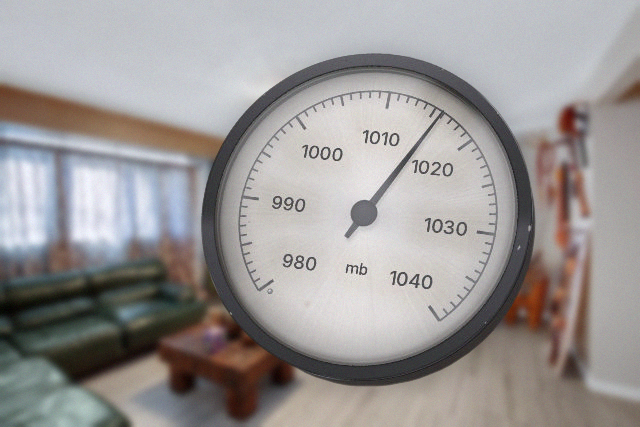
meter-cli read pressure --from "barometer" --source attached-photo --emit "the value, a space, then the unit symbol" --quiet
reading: 1016 mbar
